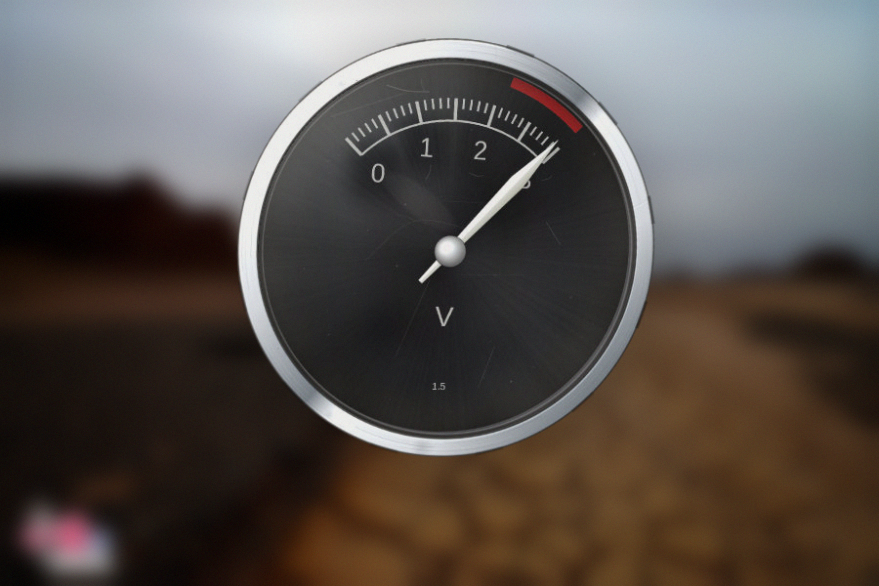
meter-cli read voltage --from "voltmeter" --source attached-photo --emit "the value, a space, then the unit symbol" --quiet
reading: 2.9 V
